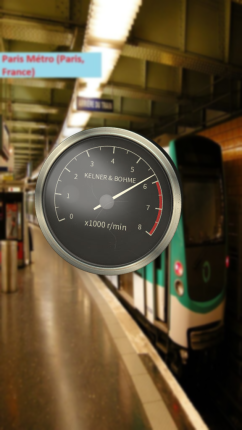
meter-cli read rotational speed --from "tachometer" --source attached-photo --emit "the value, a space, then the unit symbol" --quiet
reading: 5750 rpm
